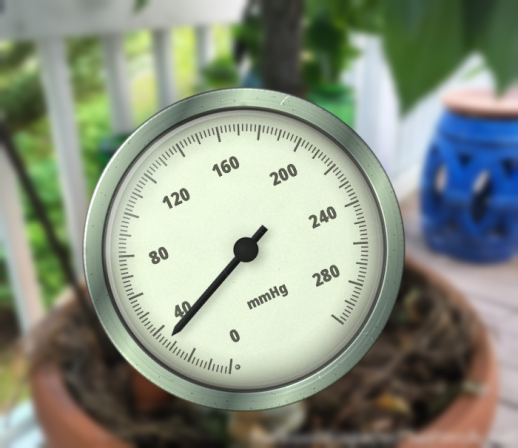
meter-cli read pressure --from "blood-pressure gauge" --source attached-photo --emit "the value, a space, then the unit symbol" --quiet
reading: 34 mmHg
